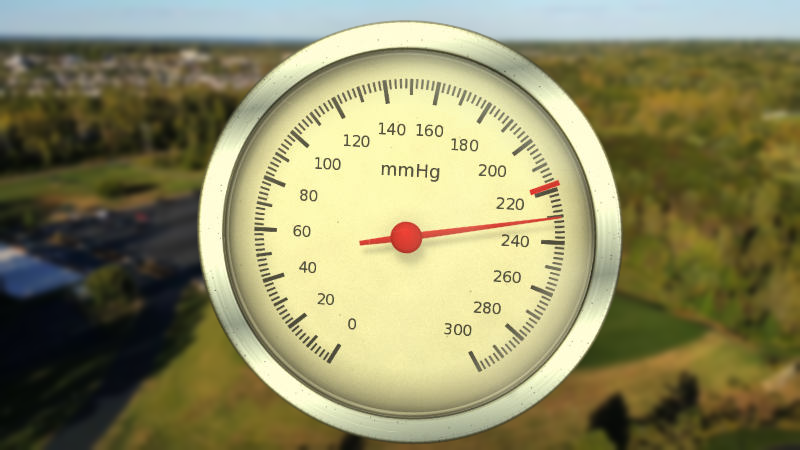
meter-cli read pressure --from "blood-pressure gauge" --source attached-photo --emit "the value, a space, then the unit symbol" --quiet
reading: 230 mmHg
